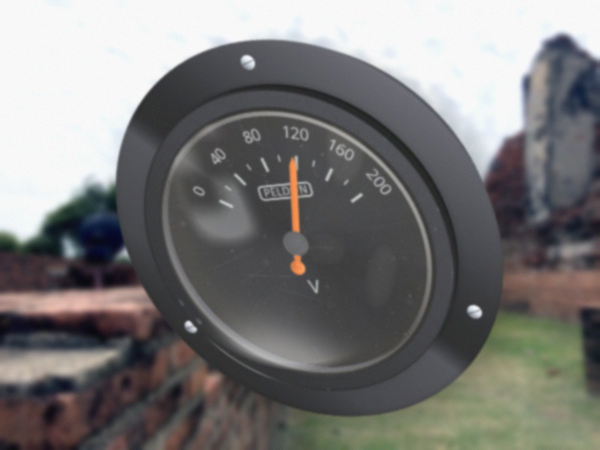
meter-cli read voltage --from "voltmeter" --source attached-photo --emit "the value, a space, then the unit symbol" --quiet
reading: 120 V
